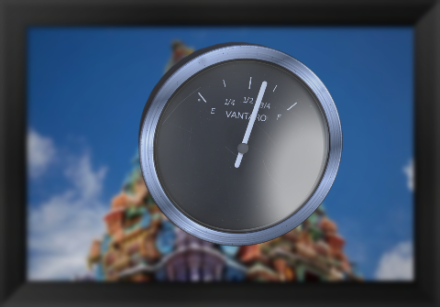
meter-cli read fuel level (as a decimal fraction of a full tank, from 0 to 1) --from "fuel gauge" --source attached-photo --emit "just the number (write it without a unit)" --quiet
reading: 0.625
